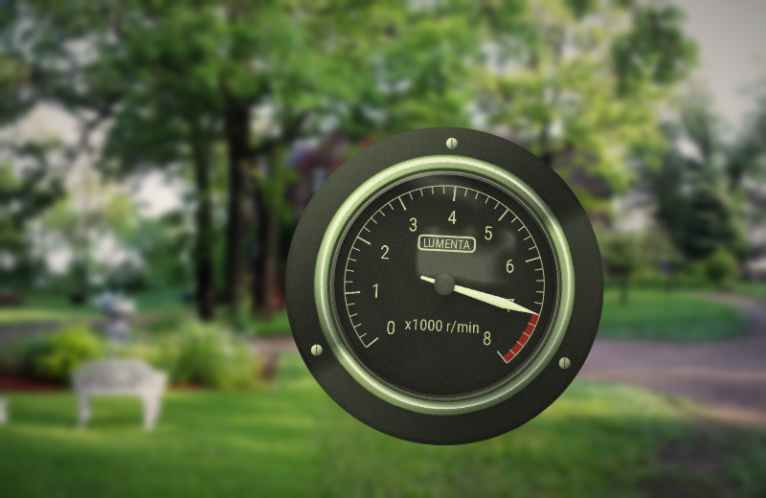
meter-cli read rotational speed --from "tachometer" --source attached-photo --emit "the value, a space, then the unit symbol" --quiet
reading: 7000 rpm
